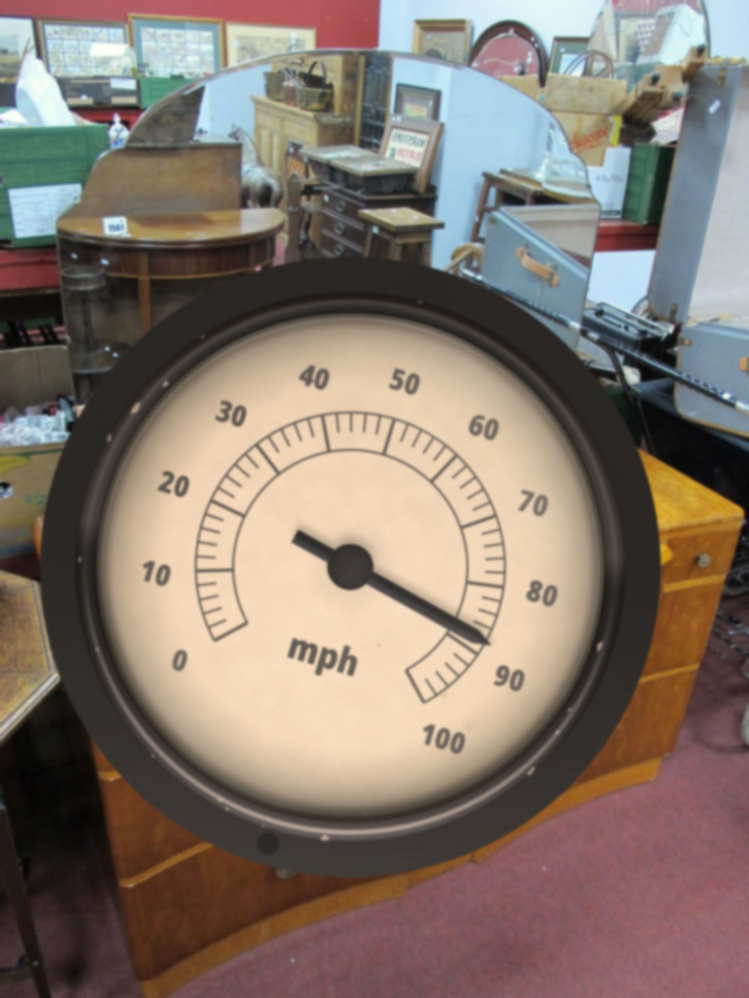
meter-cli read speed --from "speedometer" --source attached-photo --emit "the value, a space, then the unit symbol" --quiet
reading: 88 mph
